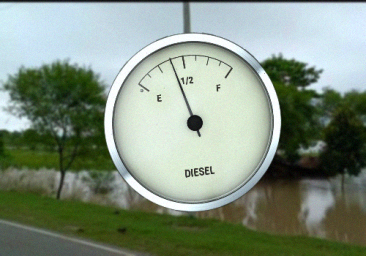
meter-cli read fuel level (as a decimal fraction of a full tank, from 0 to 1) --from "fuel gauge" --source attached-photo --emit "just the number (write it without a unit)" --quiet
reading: 0.375
